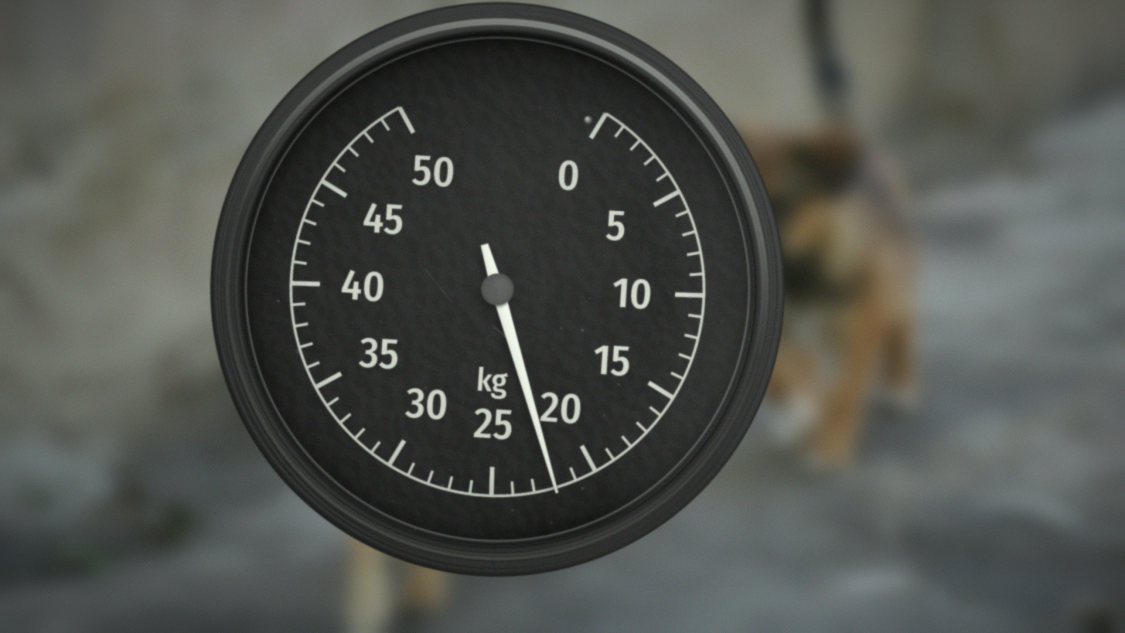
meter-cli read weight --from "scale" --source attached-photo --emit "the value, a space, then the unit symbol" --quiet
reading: 22 kg
